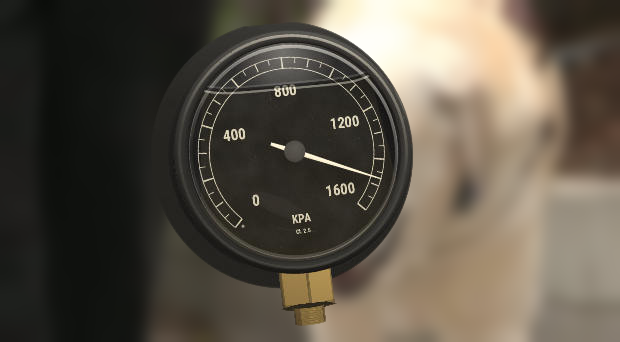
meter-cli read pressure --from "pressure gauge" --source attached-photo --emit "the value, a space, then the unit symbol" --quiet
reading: 1475 kPa
